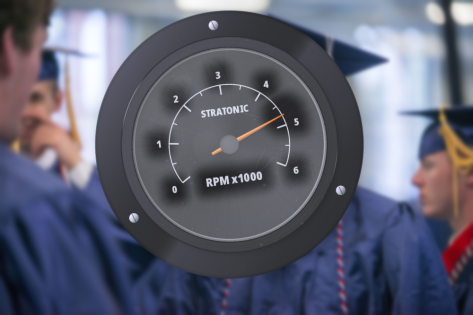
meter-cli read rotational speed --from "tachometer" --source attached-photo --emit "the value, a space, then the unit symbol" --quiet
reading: 4750 rpm
